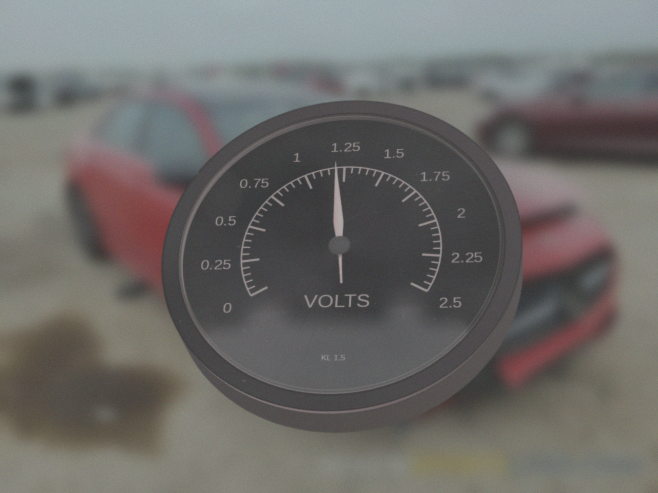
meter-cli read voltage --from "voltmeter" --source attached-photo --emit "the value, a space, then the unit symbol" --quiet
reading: 1.2 V
